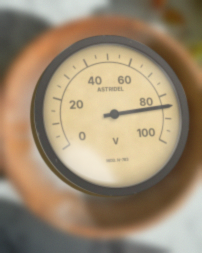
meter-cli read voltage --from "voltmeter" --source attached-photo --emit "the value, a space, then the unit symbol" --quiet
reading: 85 V
